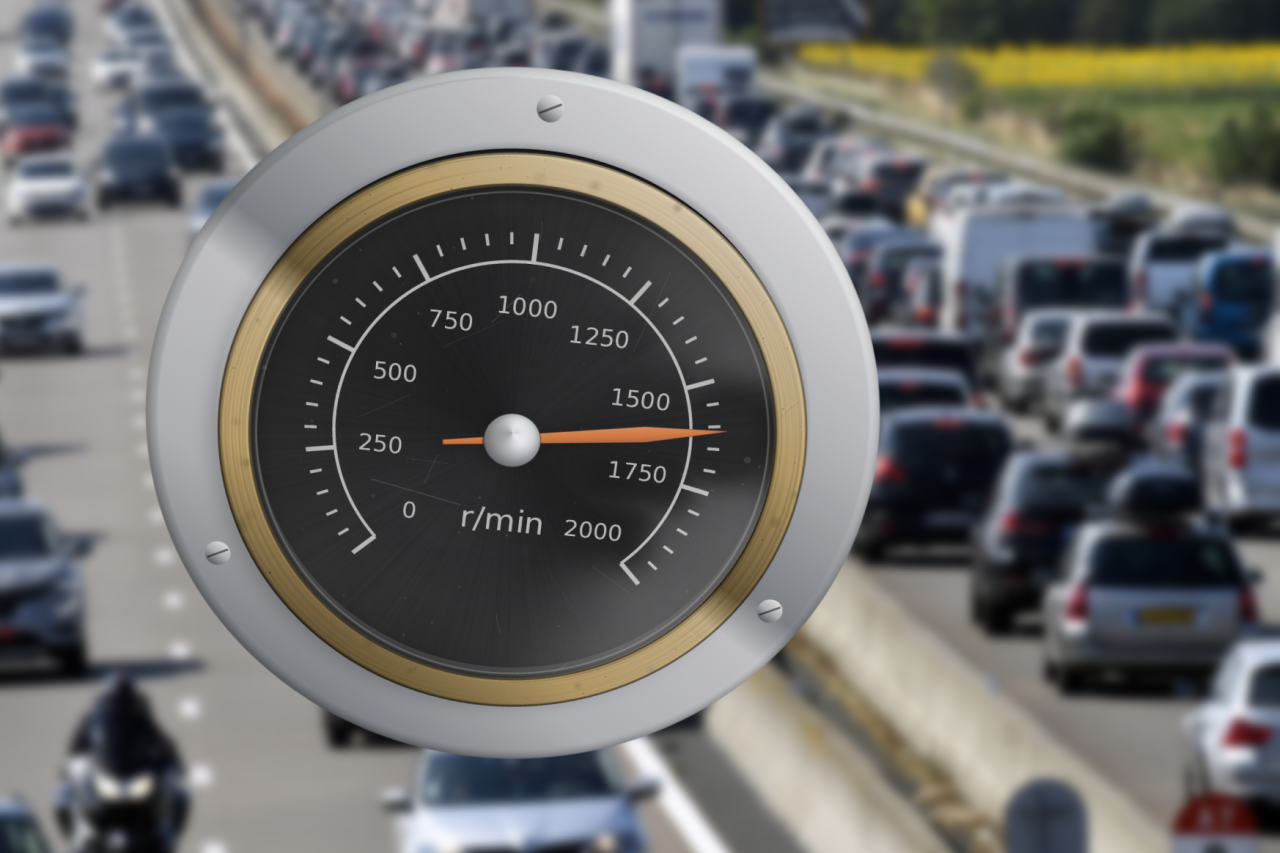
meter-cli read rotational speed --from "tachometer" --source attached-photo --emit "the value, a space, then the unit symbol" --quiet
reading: 1600 rpm
